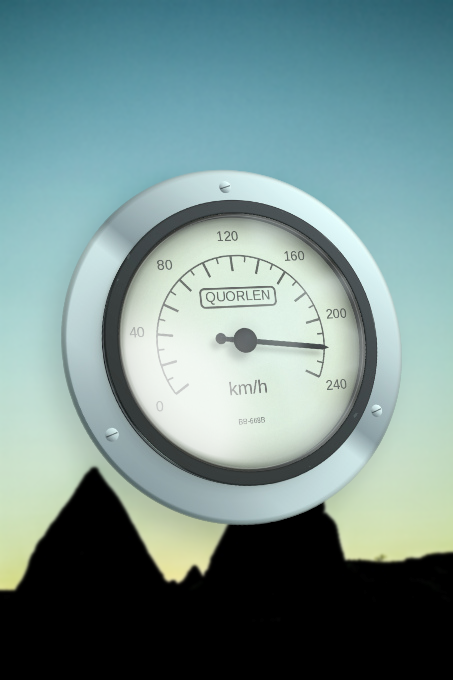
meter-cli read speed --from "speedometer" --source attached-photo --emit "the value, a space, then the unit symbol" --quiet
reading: 220 km/h
